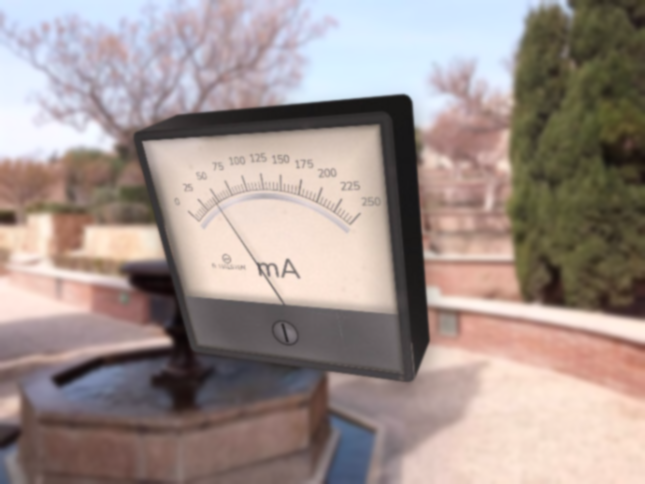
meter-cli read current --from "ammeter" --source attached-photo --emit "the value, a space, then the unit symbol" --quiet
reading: 50 mA
